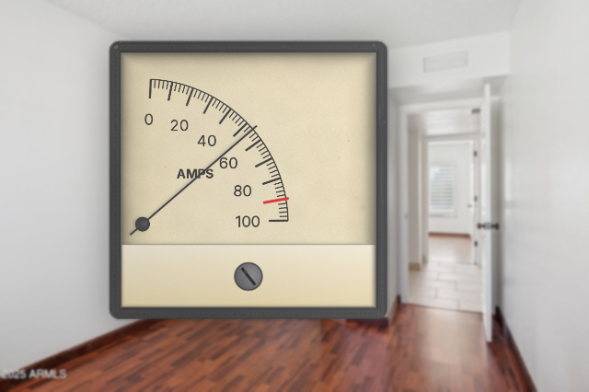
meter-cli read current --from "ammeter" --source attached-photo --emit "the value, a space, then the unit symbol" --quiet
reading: 54 A
